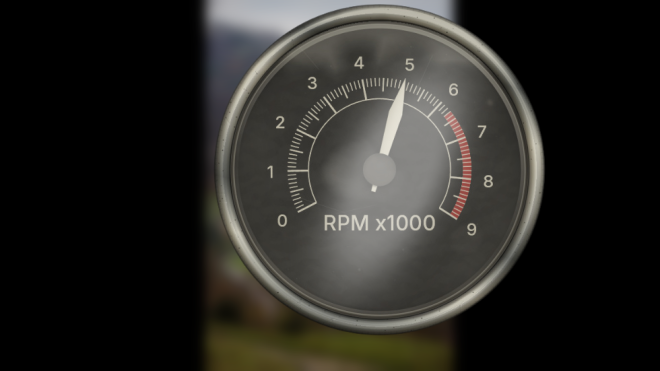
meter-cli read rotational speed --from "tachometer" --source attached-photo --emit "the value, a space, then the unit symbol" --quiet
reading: 5000 rpm
